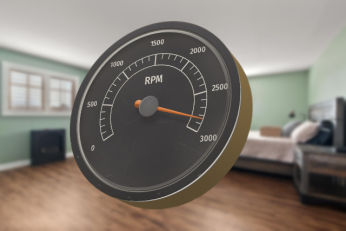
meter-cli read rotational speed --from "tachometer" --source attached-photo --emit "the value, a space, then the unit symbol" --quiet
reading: 2850 rpm
